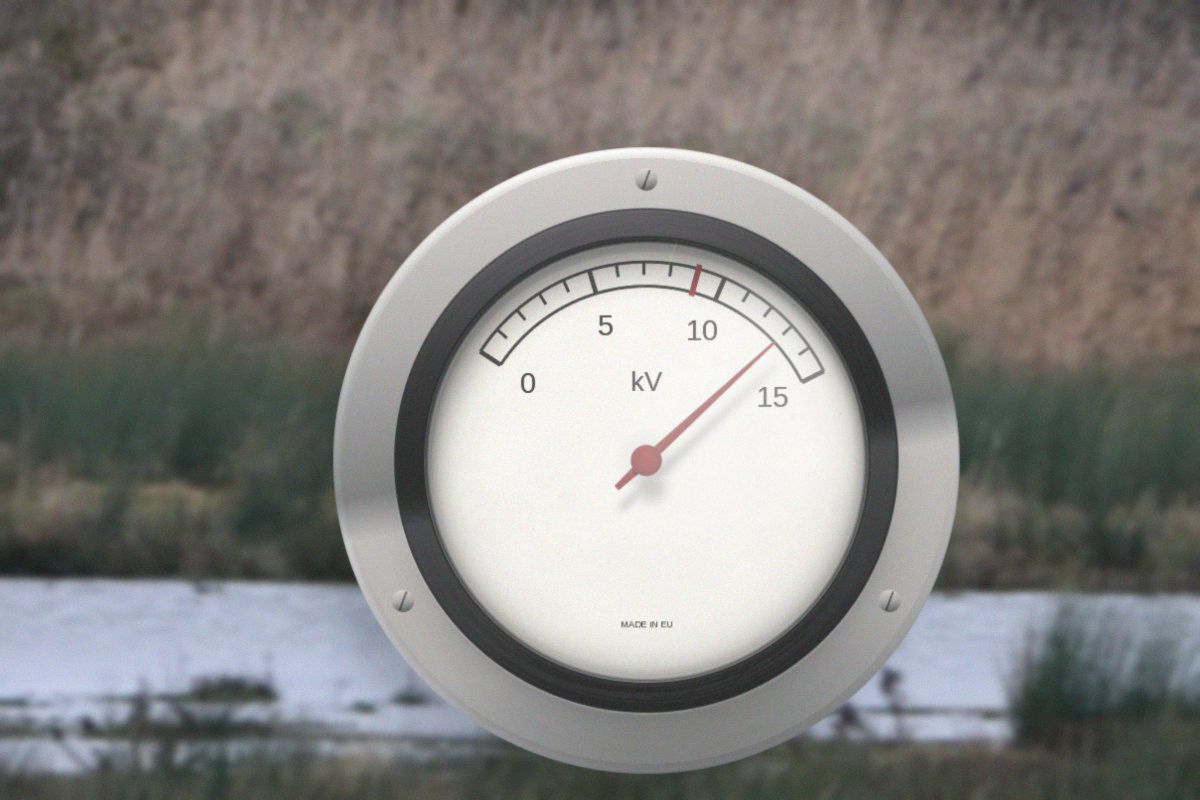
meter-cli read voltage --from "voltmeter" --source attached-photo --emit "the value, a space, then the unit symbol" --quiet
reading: 13 kV
